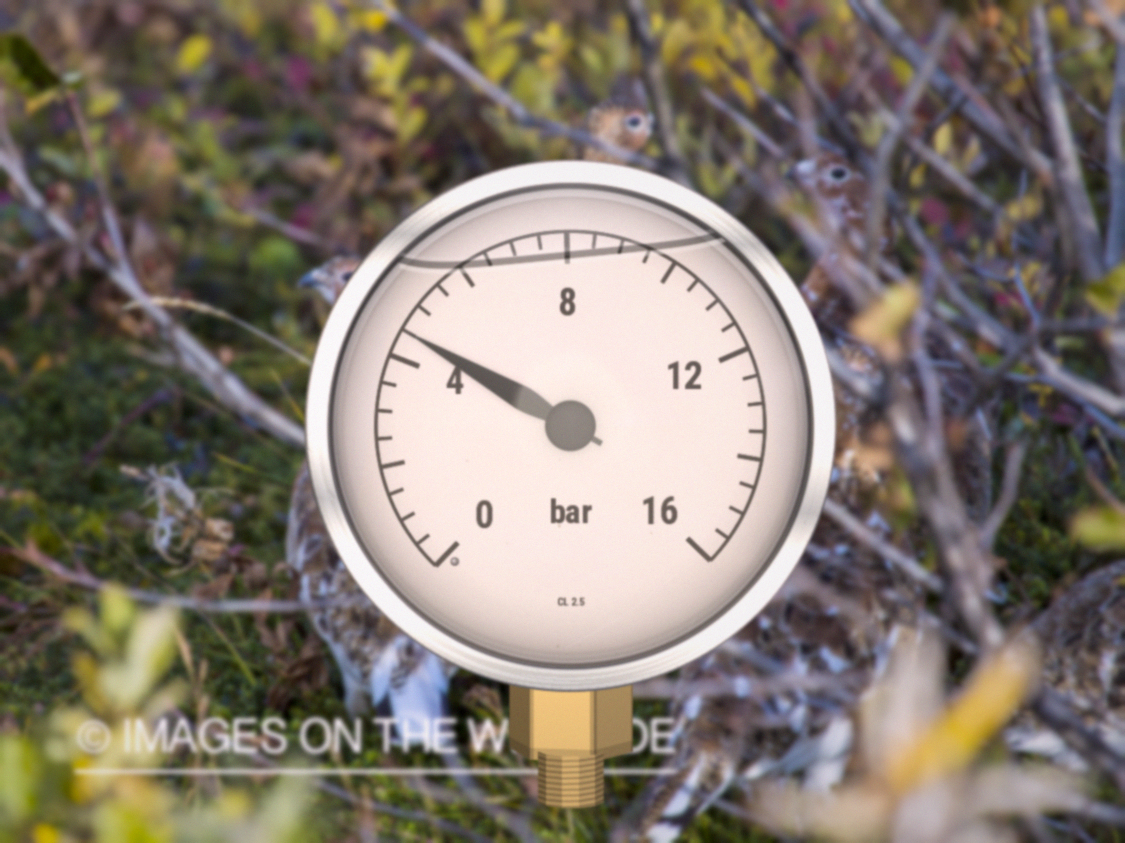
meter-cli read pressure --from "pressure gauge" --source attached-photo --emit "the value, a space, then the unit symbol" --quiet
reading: 4.5 bar
